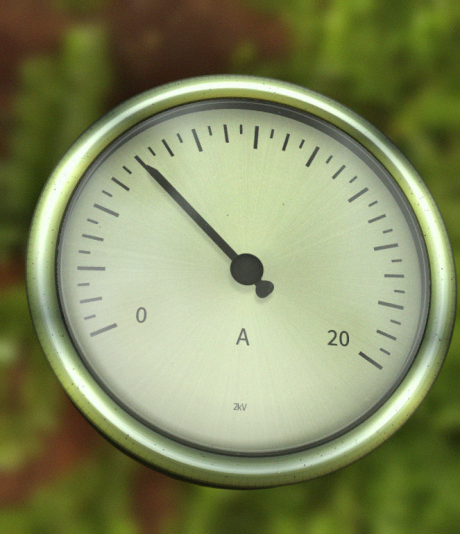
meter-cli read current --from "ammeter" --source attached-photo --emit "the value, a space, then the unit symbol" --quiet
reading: 6 A
